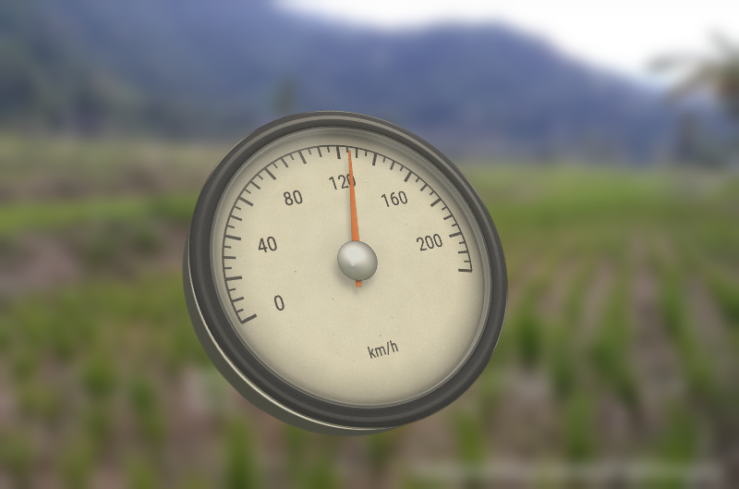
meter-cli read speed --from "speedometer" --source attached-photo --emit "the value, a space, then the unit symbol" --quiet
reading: 125 km/h
